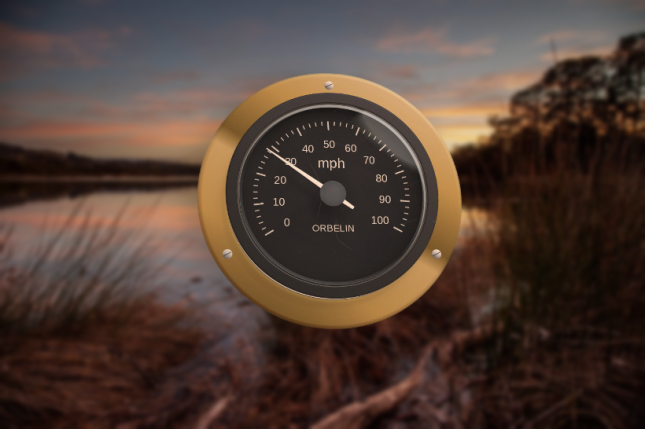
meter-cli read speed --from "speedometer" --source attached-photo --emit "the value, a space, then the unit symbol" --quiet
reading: 28 mph
